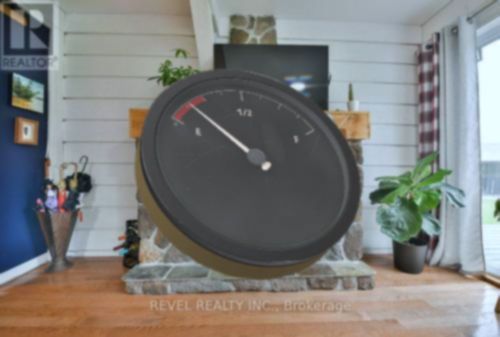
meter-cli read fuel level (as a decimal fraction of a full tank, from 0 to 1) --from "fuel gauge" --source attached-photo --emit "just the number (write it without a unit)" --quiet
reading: 0.125
